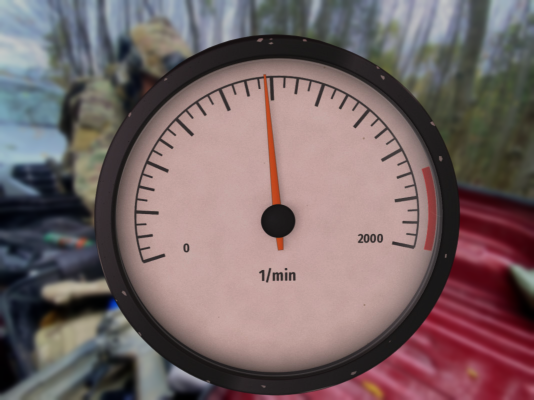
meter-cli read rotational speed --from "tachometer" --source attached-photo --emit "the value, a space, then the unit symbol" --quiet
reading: 975 rpm
